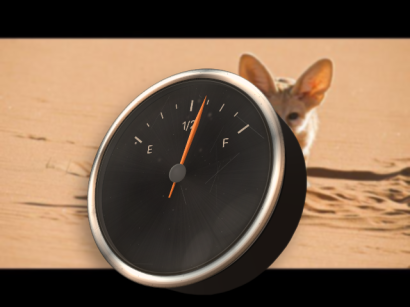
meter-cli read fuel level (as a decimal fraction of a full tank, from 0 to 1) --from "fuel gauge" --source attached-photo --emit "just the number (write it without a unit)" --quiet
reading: 0.625
